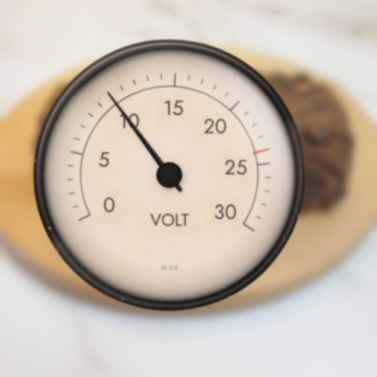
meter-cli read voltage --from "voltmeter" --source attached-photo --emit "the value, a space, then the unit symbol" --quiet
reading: 10 V
